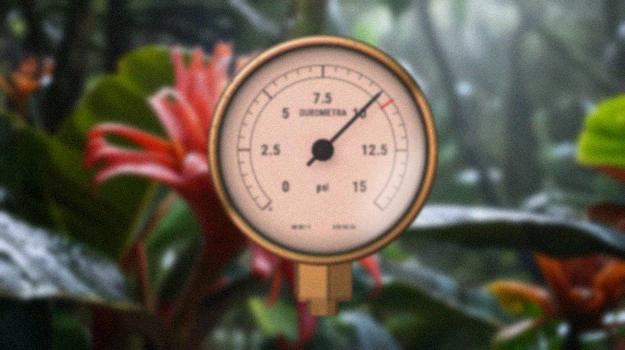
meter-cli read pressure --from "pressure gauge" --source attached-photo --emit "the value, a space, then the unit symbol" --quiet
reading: 10 psi
